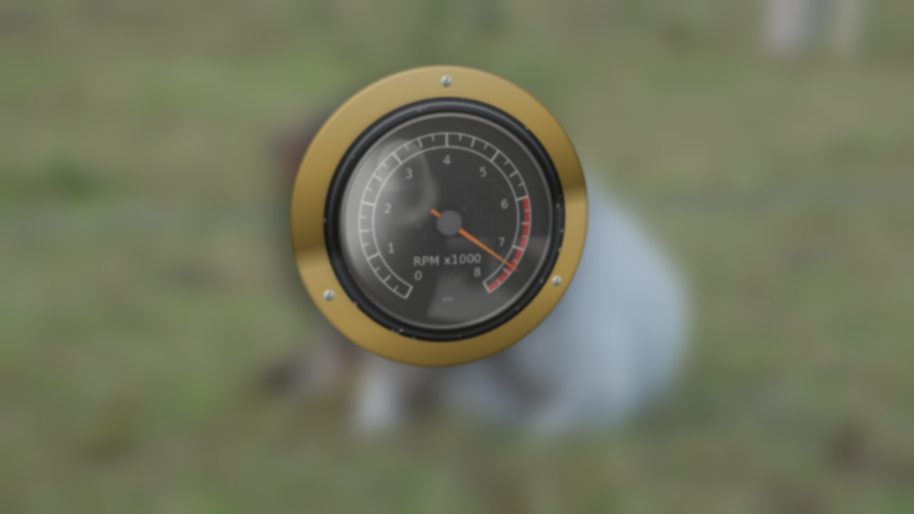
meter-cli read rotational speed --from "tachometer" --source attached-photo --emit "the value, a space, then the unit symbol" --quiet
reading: 7375 rpm
